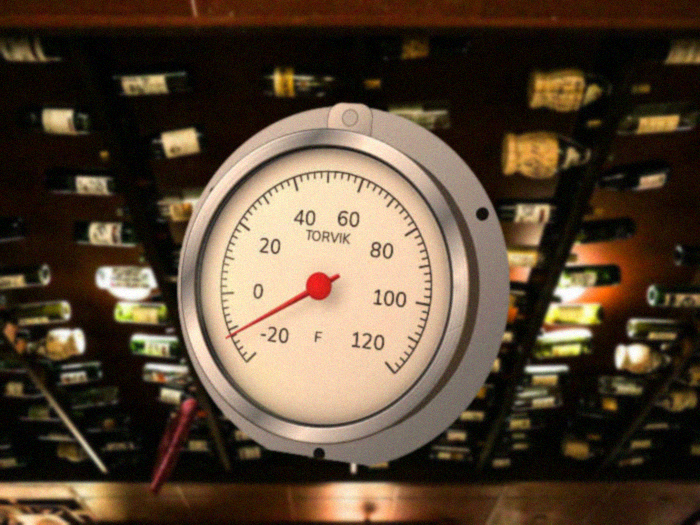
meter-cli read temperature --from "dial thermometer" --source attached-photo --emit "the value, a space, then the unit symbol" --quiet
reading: -12 °F
